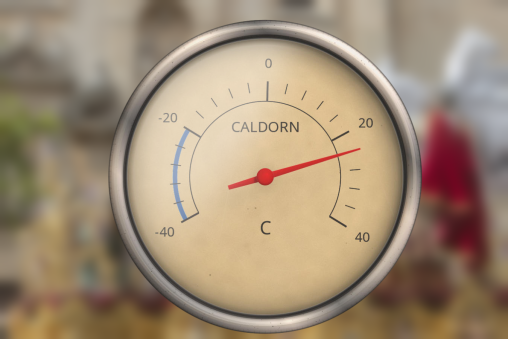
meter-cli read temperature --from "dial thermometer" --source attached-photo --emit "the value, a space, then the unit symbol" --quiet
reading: 24 °C
